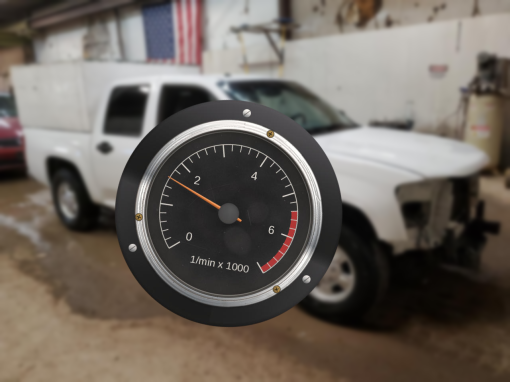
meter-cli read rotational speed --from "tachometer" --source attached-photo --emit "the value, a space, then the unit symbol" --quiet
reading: 1600 rpm
